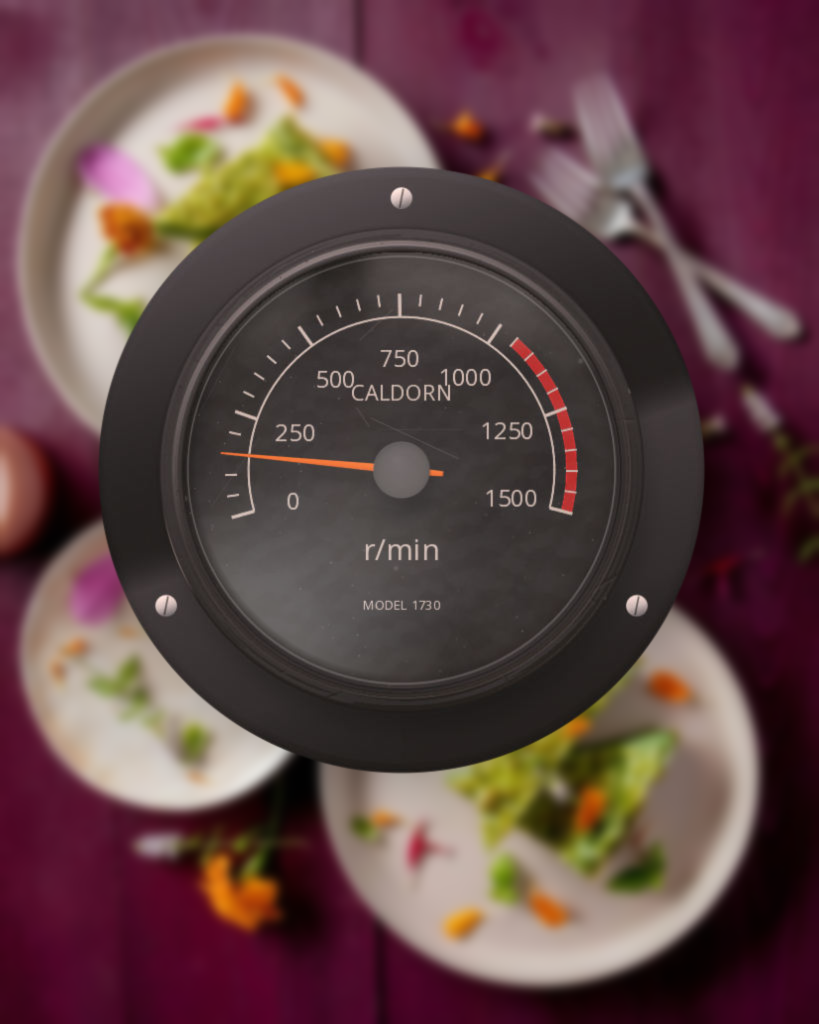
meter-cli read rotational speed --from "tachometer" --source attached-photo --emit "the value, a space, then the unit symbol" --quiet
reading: 150 rpm
